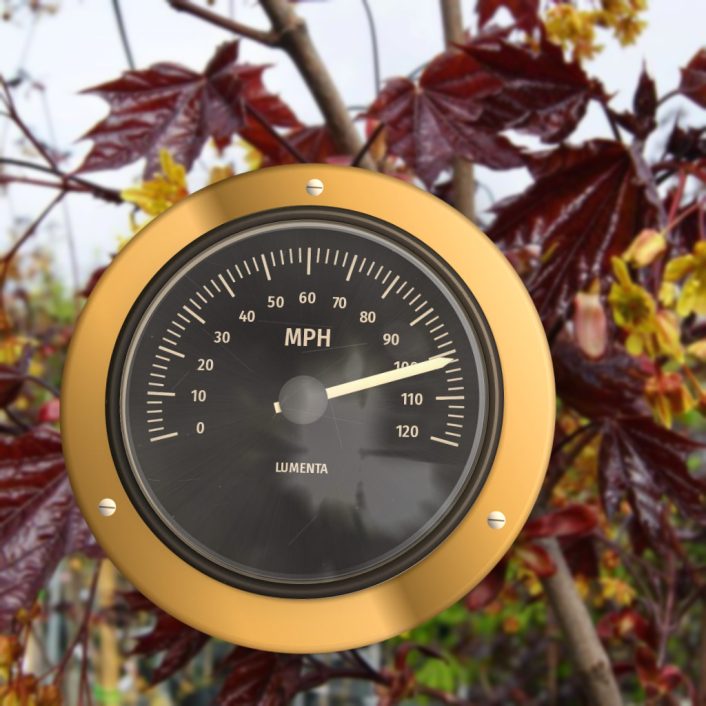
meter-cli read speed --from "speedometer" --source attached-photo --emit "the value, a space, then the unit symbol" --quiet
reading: 102 mph
